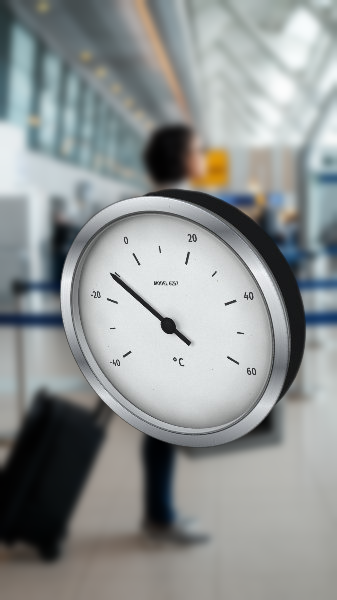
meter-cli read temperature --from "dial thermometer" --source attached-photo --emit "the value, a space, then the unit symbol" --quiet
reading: -10 °C
